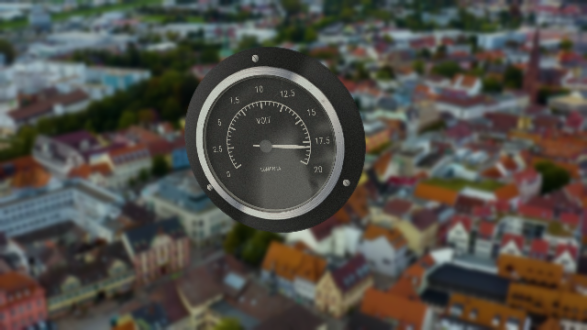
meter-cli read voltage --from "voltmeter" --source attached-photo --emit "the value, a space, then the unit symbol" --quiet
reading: 18 V
